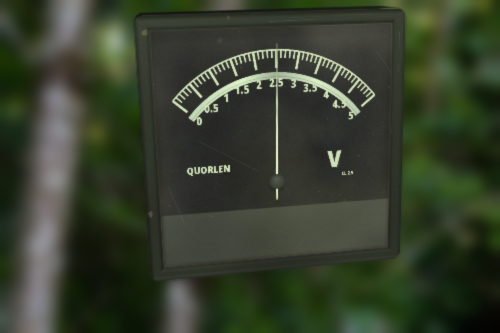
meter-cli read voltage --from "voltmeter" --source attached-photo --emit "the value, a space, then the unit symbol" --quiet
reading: 2.5 V
